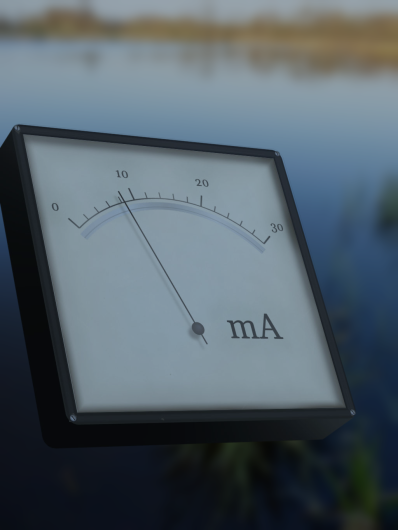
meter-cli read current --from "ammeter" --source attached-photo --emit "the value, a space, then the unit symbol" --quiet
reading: 8 mA
